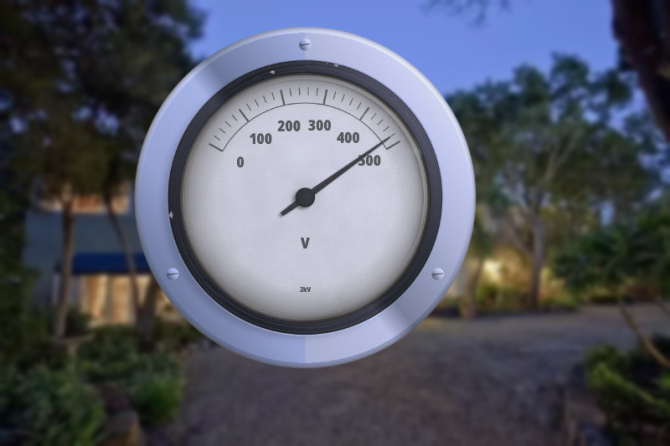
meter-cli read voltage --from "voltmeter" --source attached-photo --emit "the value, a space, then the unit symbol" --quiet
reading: 480 V
